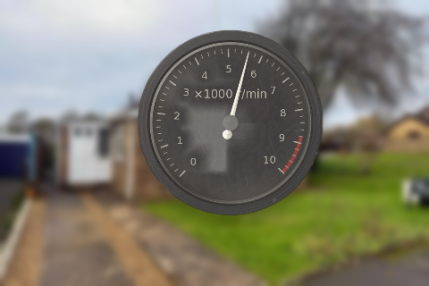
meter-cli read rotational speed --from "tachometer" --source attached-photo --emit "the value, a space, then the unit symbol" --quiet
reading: 5600 rpm
